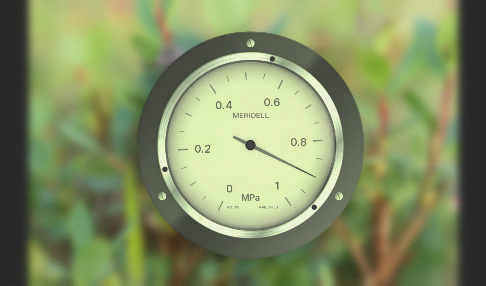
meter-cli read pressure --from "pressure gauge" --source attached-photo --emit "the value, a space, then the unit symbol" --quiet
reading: 0.9 MPa
